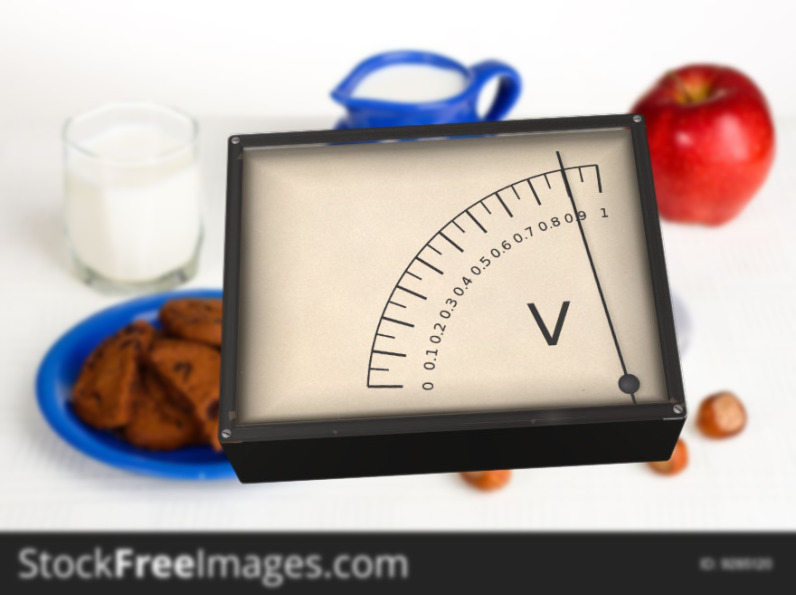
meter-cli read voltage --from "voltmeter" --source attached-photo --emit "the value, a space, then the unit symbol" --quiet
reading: 0.9 V
